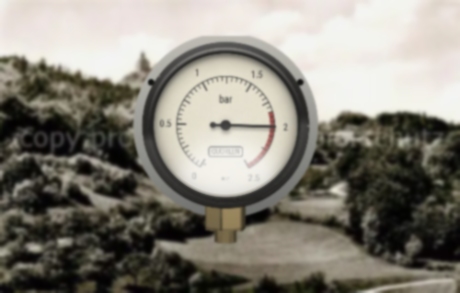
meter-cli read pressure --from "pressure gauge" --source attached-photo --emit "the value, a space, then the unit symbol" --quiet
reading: 2 bar
